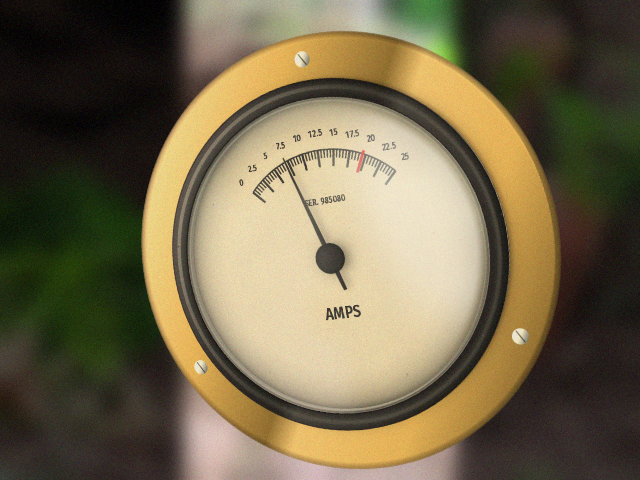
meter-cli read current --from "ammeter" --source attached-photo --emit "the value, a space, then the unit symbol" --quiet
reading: 7.5 A
